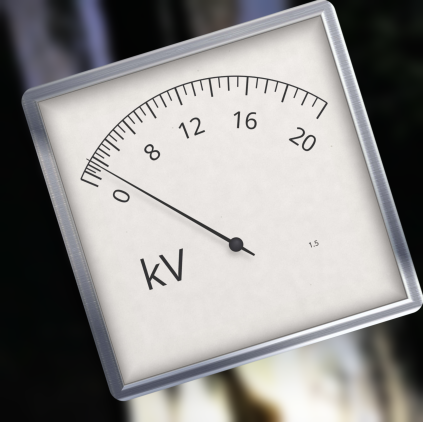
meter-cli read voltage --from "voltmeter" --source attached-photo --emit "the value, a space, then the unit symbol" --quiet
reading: 3.5 kV
